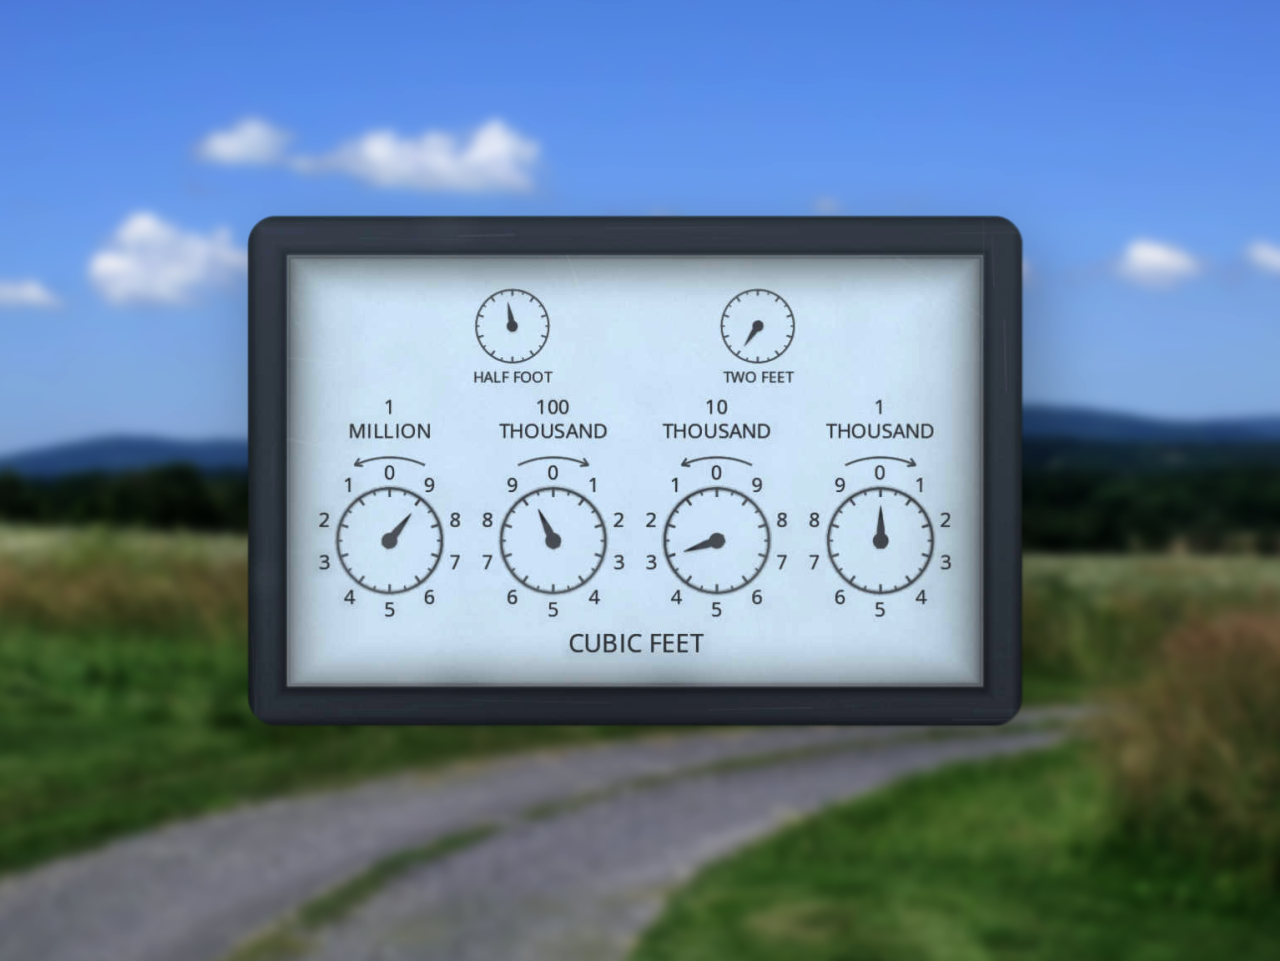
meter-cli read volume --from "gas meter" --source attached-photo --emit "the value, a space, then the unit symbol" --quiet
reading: 893000 ft³
